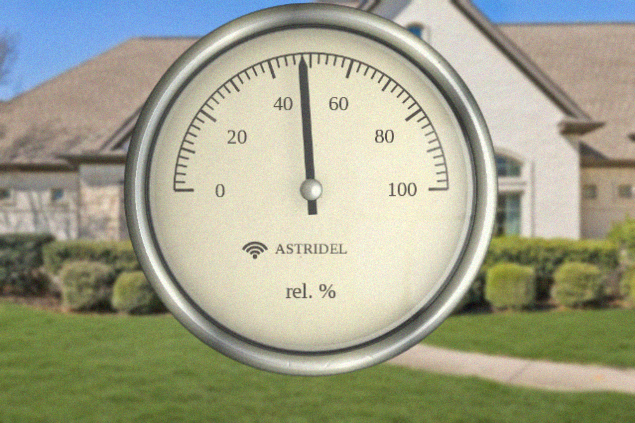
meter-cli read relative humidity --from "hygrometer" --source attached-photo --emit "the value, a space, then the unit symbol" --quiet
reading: 48 %
